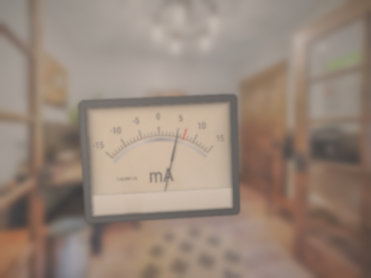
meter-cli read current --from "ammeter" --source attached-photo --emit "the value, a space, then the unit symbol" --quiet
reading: 5 mA
